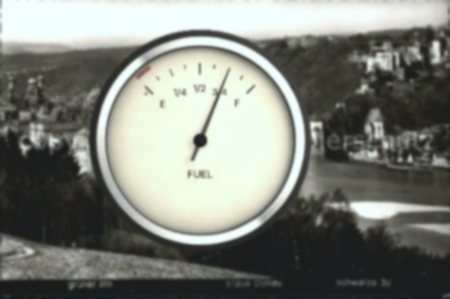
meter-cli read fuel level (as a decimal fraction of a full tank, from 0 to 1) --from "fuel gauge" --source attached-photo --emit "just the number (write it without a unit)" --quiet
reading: 0.75
